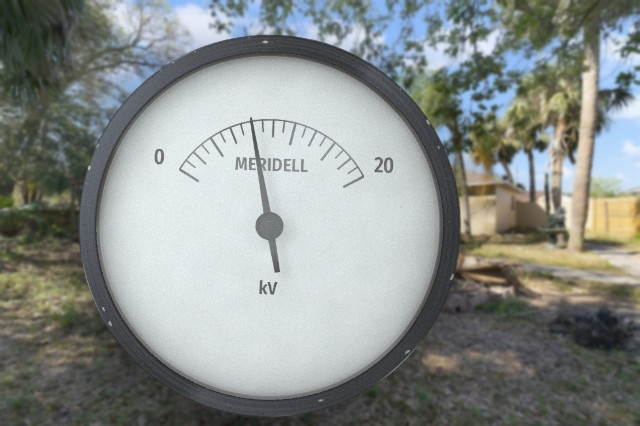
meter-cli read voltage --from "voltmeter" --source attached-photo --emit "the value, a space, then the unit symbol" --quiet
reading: 8 kV
